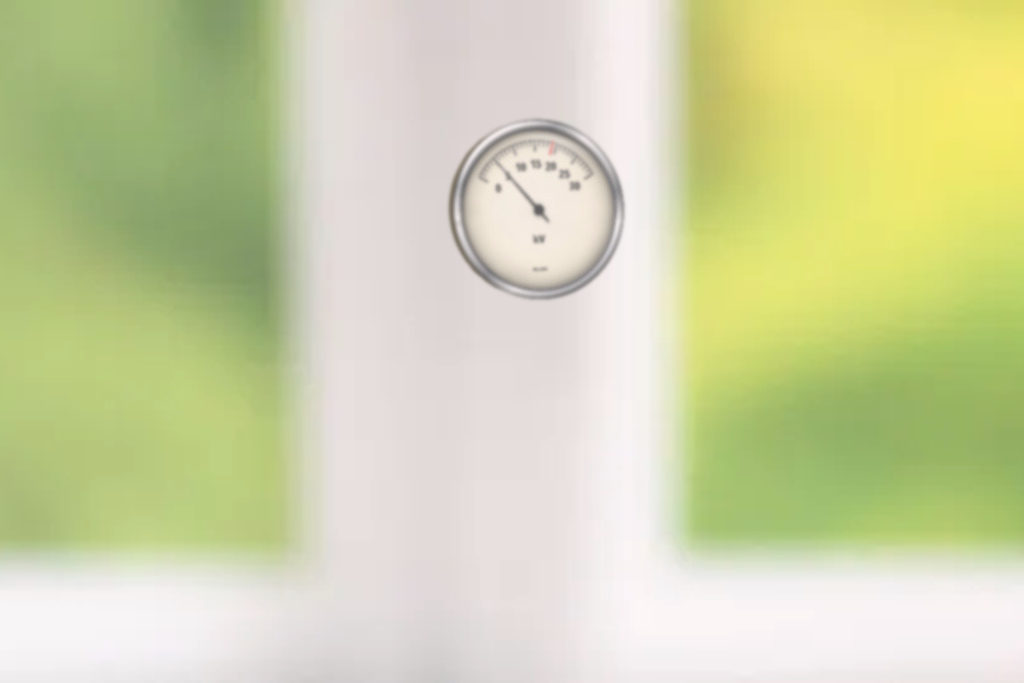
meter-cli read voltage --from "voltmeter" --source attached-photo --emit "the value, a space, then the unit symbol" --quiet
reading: 5 kV
